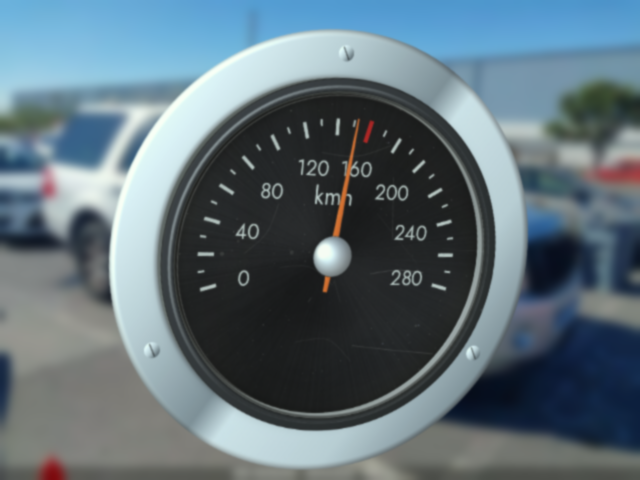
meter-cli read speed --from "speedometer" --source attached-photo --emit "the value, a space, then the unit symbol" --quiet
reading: 150 km/h
